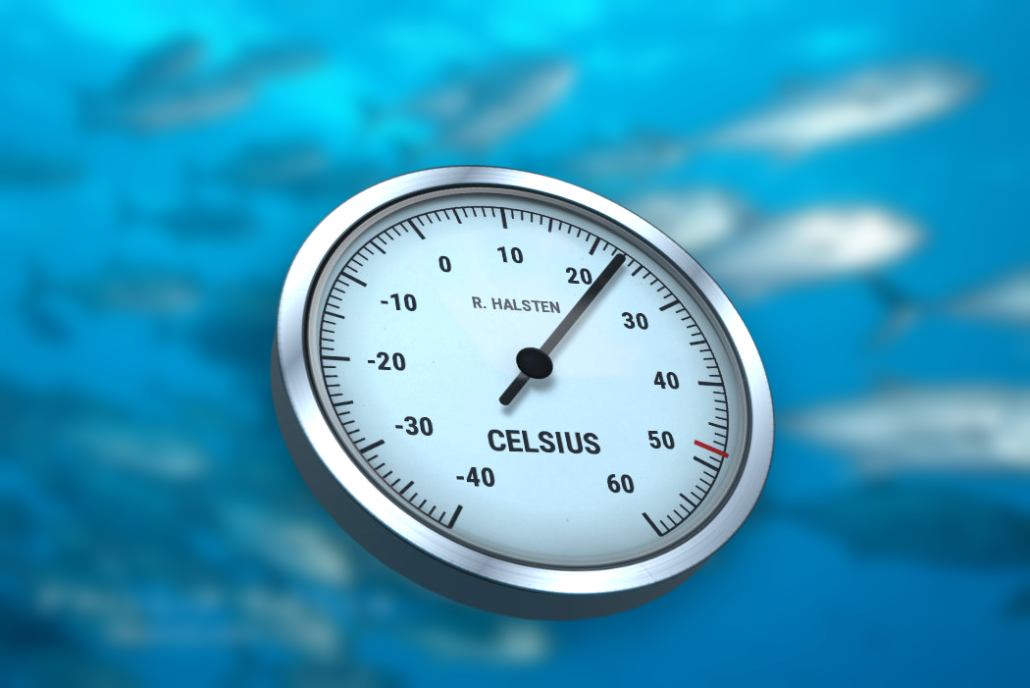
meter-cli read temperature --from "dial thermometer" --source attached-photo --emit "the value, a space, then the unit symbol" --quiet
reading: 23 °C
